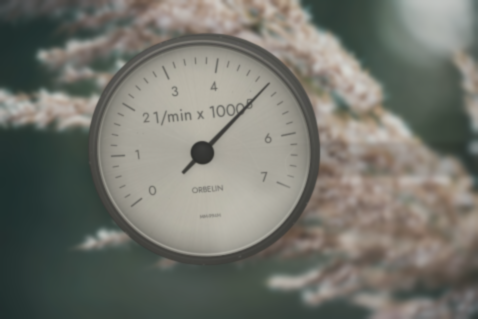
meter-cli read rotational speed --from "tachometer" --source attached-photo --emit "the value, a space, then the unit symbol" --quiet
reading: 5000 rpm
